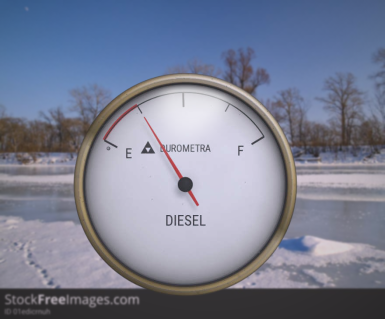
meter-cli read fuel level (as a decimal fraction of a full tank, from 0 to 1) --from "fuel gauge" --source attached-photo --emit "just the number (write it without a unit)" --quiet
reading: 0.25
